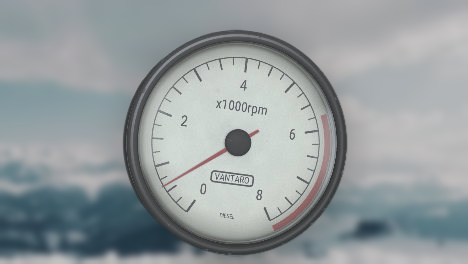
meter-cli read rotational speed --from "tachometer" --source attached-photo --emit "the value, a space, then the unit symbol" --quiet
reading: 625 rpm
